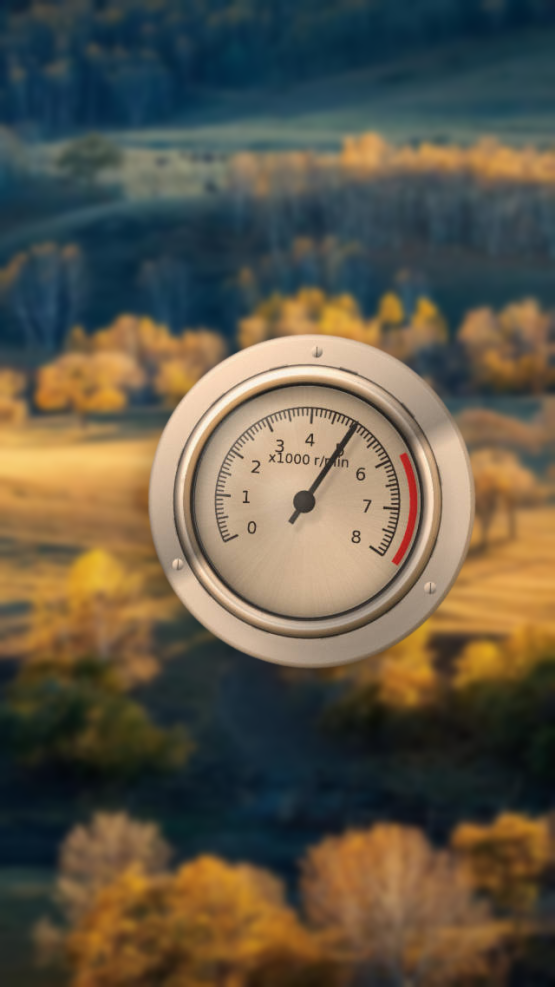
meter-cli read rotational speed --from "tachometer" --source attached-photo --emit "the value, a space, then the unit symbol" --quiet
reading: 5000 rpm
